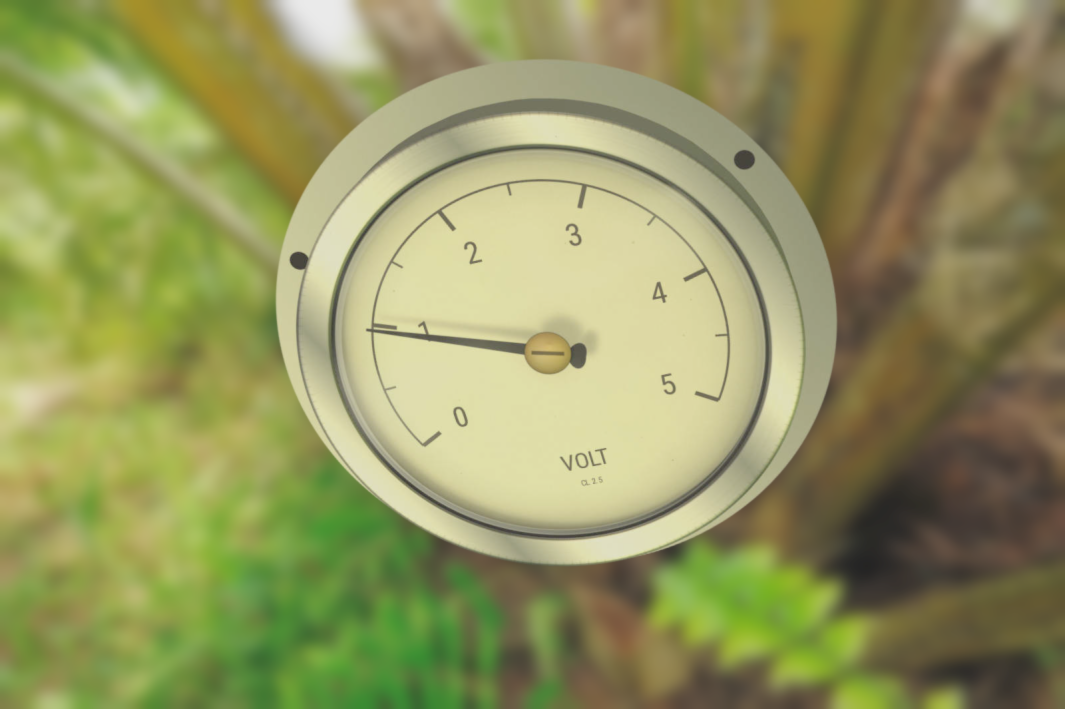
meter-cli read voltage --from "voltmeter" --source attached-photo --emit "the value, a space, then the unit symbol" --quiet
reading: 1 V
